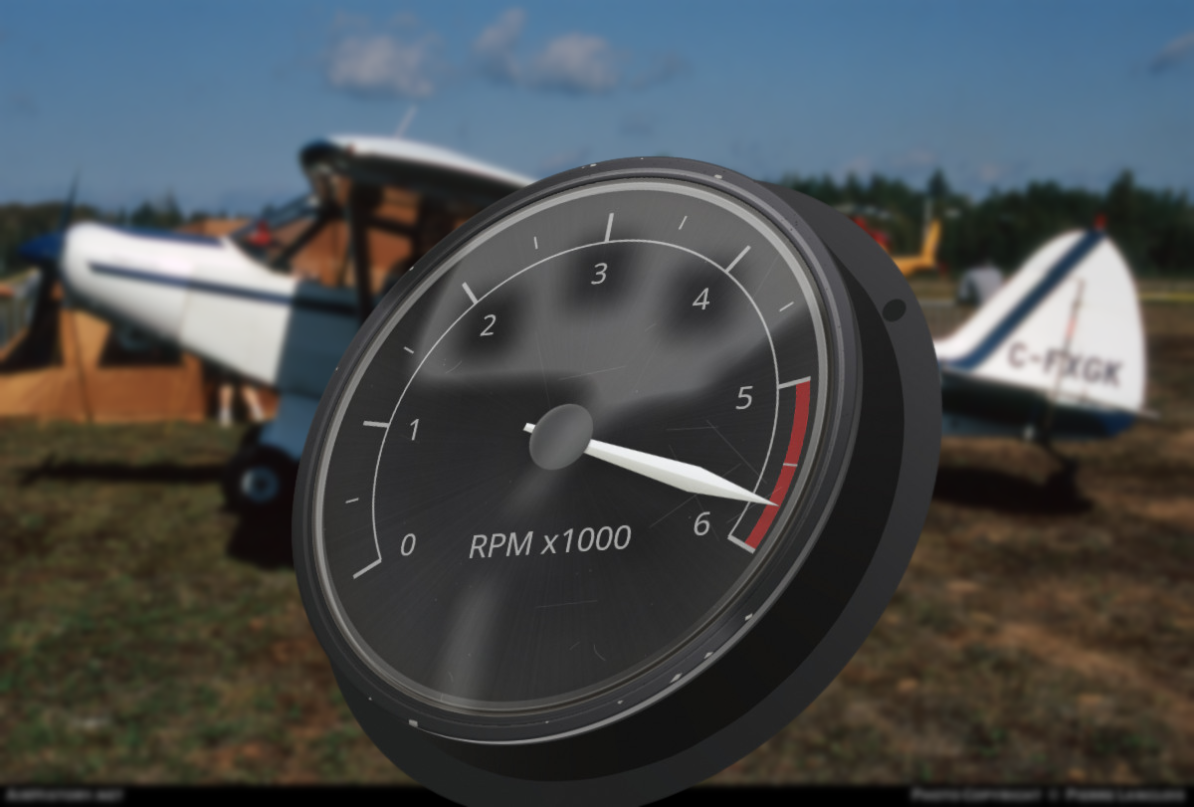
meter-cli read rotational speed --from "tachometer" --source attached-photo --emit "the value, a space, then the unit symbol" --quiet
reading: 5750 rpm
